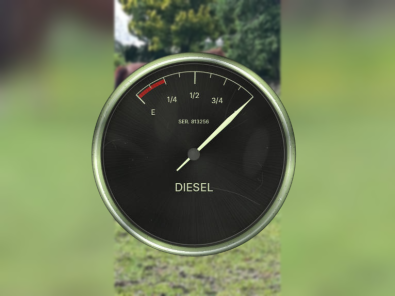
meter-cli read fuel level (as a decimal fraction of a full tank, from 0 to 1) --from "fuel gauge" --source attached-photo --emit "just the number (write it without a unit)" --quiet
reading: 1
